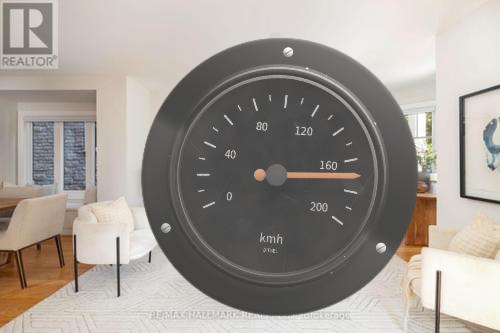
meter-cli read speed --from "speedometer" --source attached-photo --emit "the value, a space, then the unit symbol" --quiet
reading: 170 km/h
